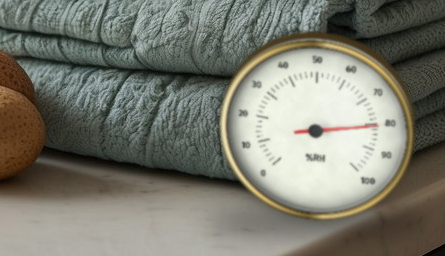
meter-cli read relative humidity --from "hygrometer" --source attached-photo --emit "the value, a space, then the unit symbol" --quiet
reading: 80 %
